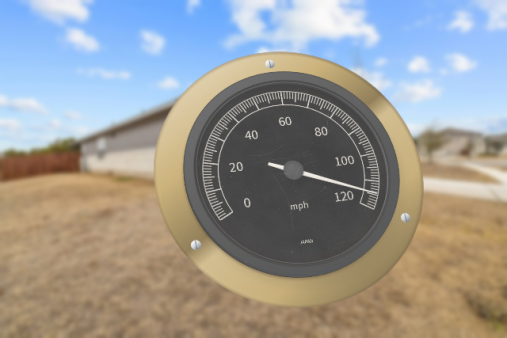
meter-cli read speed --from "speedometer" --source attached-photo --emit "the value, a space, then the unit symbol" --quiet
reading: 115 mph
